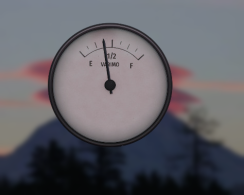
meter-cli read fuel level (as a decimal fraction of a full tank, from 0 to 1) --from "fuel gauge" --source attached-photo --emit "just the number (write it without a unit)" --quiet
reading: 0.375
